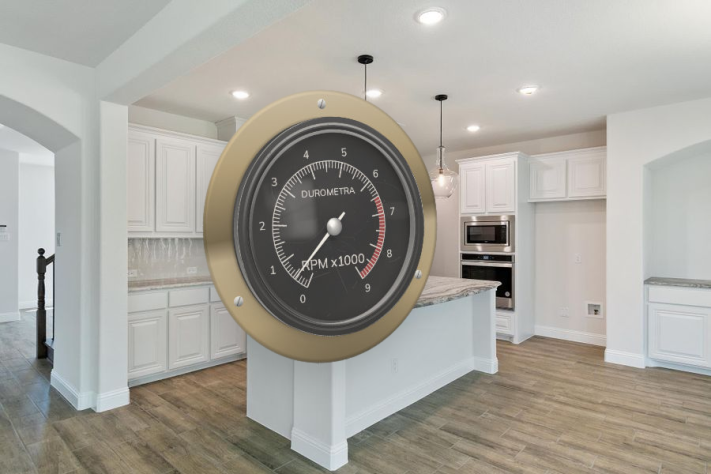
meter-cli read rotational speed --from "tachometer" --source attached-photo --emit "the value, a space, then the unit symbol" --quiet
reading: 500 rpm
